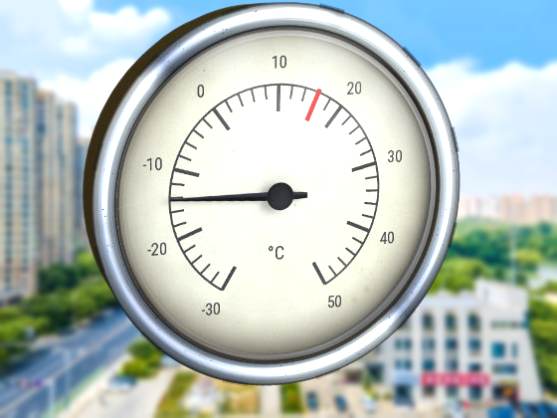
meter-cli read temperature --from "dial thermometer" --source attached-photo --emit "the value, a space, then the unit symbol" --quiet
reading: -14 °C
